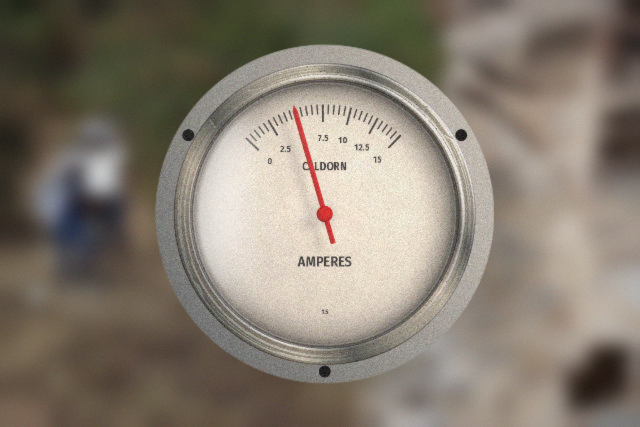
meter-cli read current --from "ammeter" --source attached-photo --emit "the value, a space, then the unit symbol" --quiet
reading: 5 A
